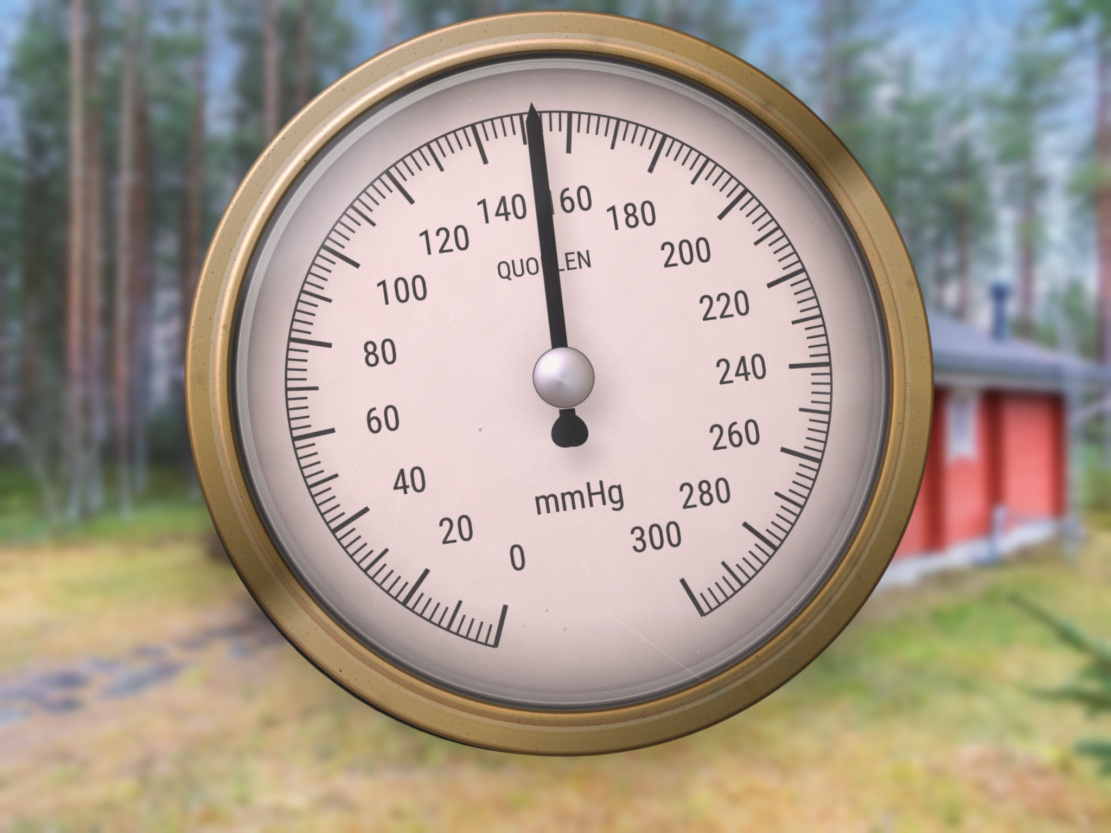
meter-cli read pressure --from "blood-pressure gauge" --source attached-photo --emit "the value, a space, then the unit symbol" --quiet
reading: 152 mmHg
